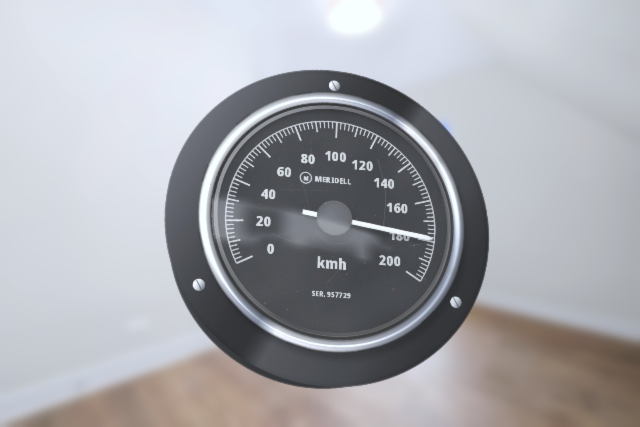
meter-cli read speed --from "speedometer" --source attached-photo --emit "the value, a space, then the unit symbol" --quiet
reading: 180 km/h
